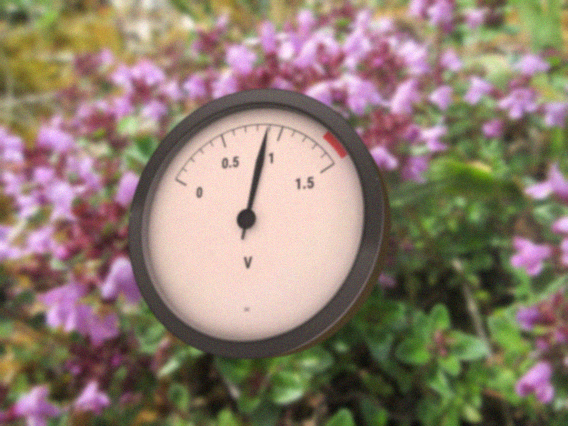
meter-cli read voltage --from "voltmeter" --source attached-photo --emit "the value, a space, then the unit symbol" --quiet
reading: 0.9 V
